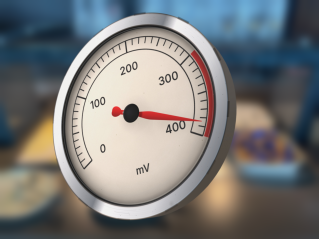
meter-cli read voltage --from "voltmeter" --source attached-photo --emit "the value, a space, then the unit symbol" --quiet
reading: 385 mV
